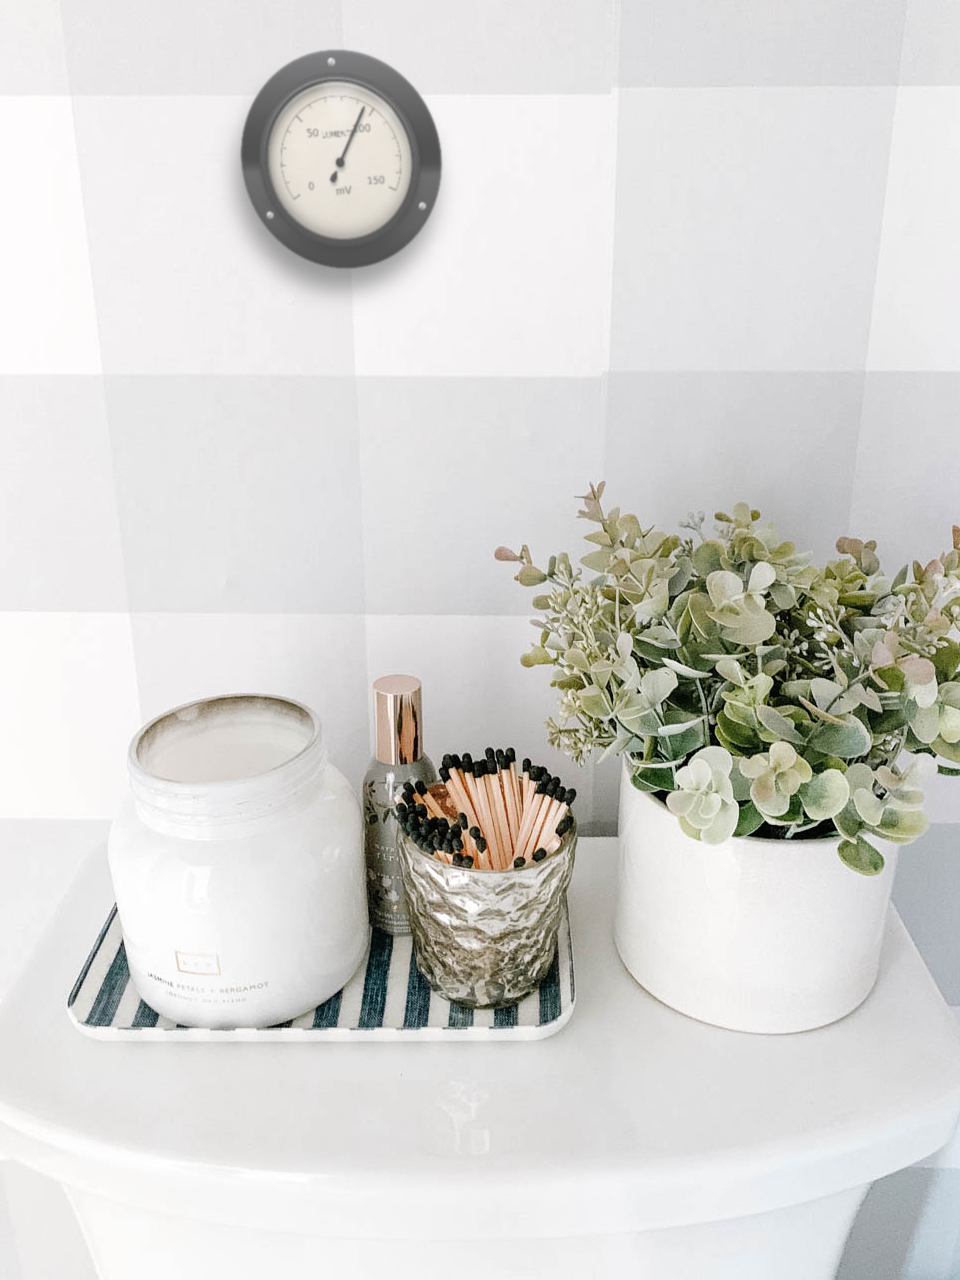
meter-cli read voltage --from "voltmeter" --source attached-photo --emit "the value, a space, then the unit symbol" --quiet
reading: 95 mV
